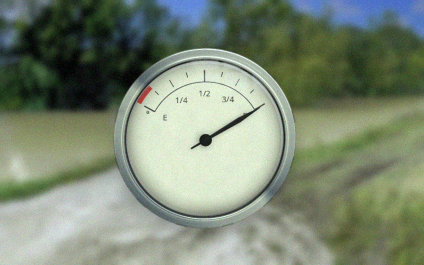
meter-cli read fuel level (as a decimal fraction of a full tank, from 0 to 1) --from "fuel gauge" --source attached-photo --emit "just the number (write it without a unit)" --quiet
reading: 1
